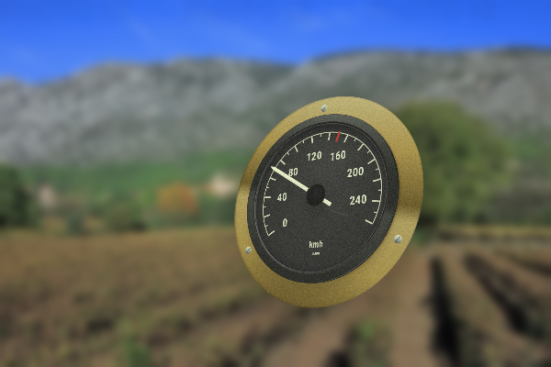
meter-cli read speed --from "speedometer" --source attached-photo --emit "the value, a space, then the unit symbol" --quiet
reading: 70 km/h
